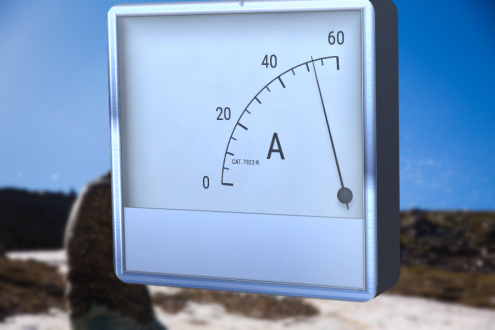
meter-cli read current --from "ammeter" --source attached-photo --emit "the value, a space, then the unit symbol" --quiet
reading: 52.5 A
